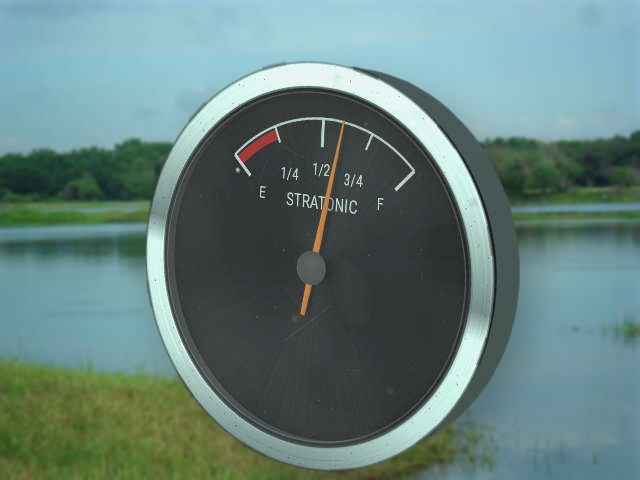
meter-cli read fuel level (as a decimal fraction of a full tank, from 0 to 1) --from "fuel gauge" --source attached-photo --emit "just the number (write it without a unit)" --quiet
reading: 0.625
